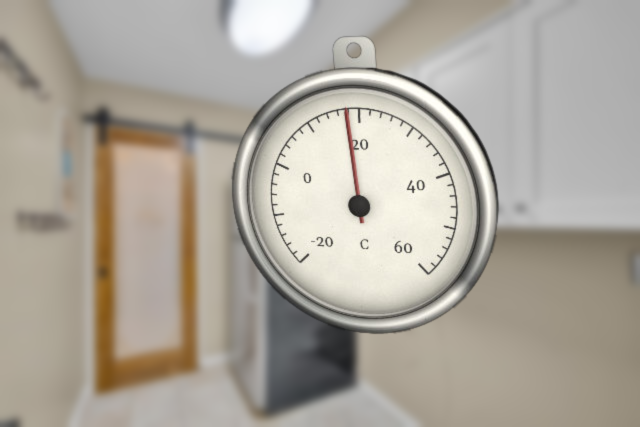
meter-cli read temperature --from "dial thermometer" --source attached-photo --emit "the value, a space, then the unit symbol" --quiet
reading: 18 °C
